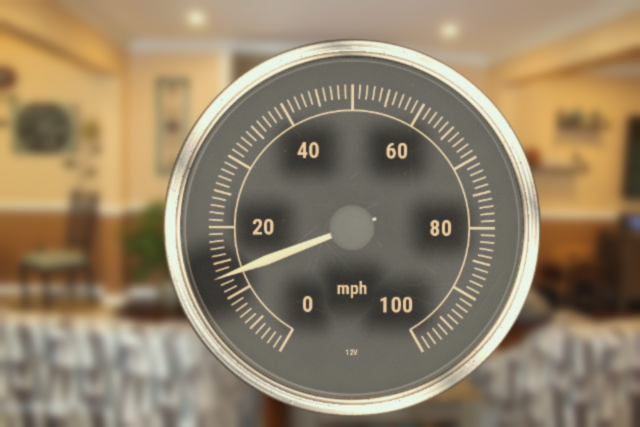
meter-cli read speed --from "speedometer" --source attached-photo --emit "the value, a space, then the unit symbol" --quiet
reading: 13 mph
